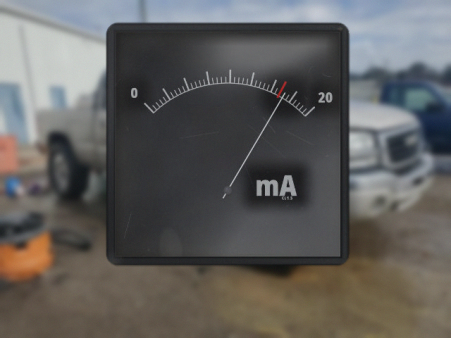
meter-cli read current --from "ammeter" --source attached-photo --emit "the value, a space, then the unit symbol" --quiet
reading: 16.5 mA
